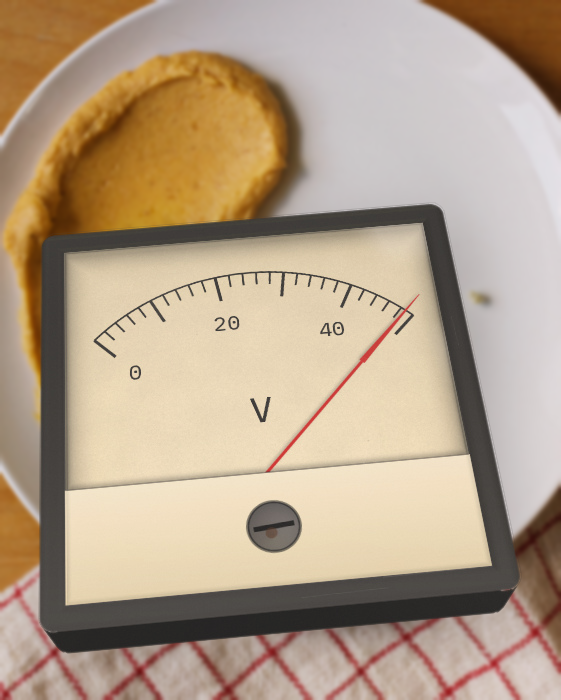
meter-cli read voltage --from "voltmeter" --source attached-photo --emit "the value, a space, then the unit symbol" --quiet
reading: 49 V
